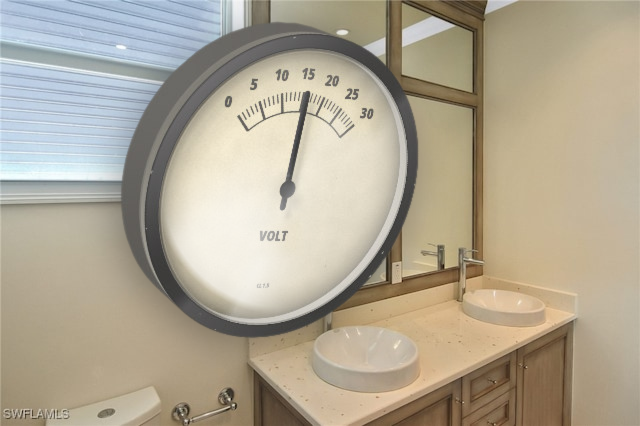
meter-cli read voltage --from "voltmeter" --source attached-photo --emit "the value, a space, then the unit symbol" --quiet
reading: 15 V
